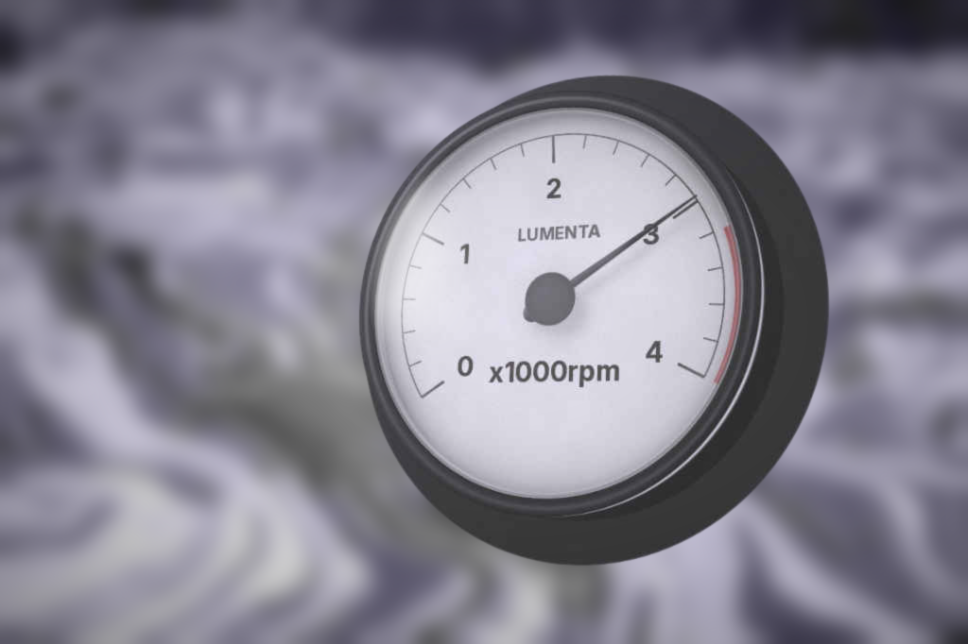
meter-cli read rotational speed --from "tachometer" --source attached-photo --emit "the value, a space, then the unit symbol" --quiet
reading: 3000 rpm
